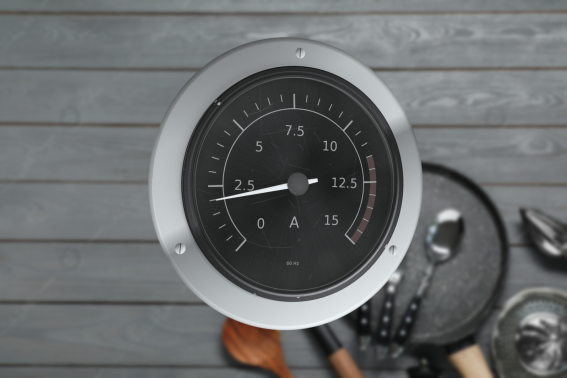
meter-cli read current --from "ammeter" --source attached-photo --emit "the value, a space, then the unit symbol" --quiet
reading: 2 A
